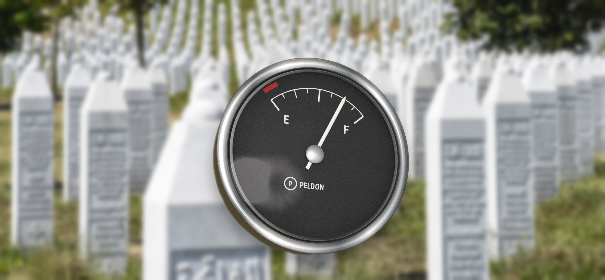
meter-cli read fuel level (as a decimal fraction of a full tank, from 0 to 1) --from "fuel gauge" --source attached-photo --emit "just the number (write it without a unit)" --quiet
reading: 0.75
